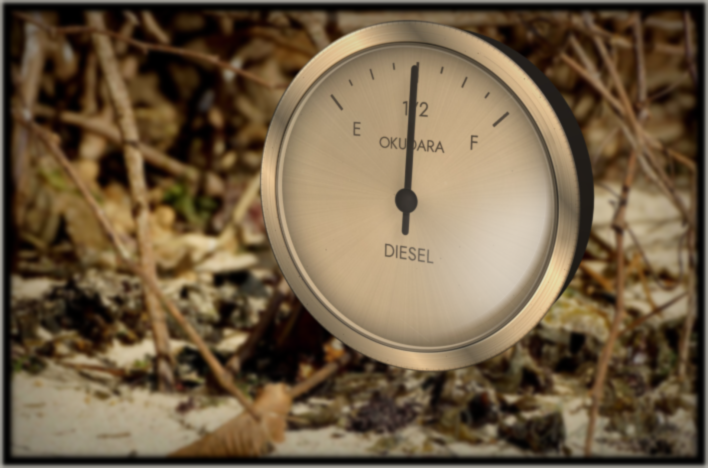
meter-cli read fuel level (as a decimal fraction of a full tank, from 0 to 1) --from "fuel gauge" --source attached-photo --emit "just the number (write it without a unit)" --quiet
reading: 0.5
